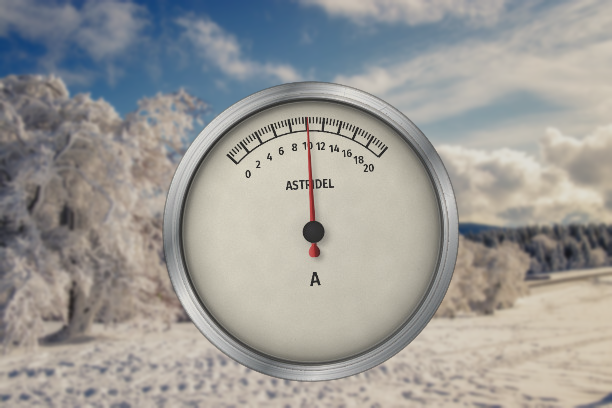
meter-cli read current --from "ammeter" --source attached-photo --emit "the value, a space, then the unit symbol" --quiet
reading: 10 A
